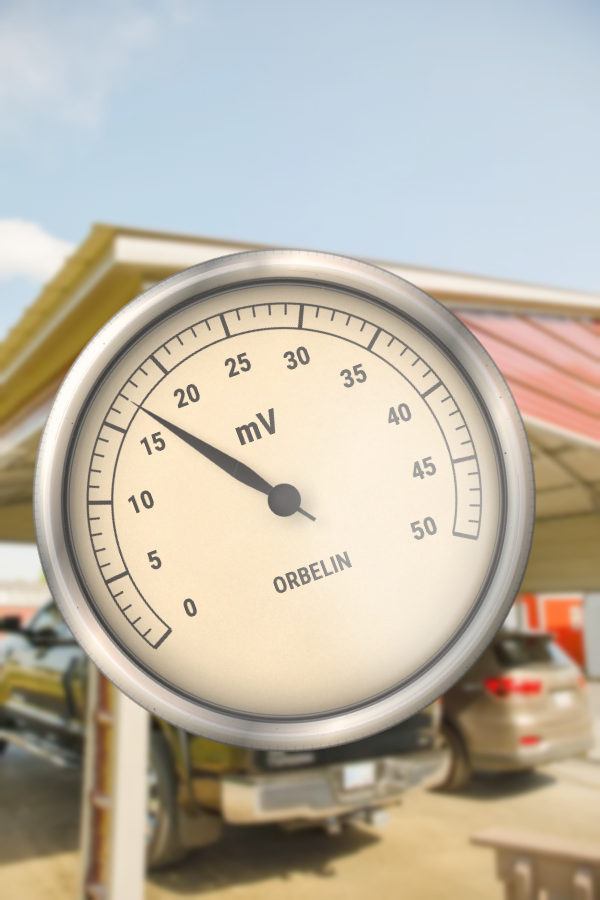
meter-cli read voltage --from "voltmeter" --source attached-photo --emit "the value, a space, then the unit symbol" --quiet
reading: 17 mV
